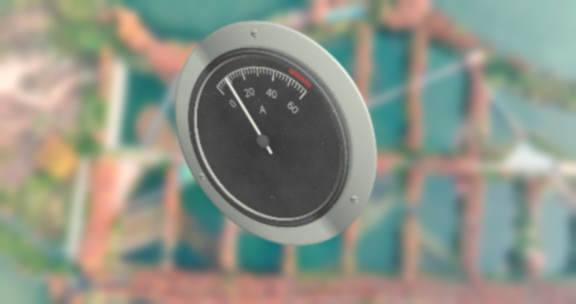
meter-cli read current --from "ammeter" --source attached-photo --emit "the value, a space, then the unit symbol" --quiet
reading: 10 A
